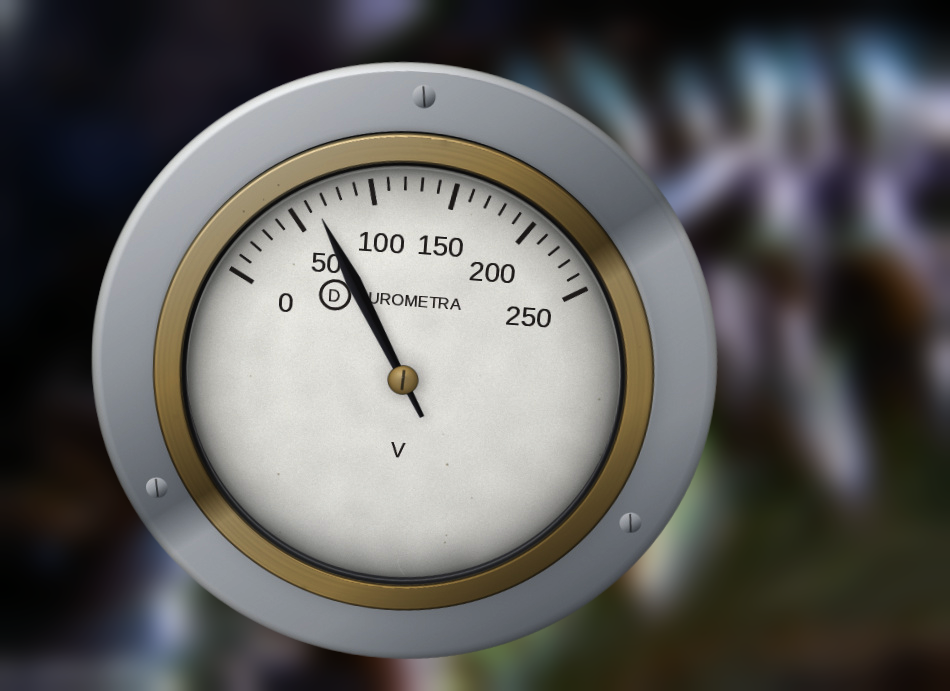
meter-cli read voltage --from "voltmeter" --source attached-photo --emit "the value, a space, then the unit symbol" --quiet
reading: 65 V
